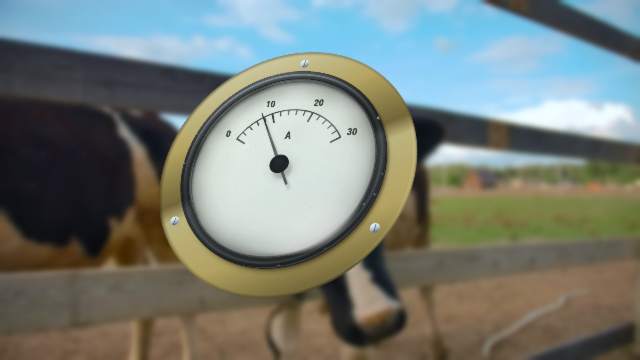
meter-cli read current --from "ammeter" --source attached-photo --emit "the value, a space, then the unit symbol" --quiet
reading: 8 A
